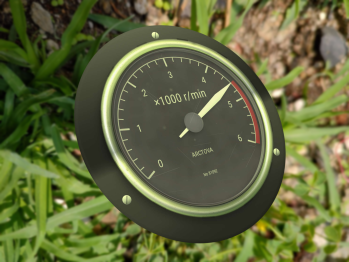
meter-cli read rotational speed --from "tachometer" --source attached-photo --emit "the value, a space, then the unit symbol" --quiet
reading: 4600 rpm
